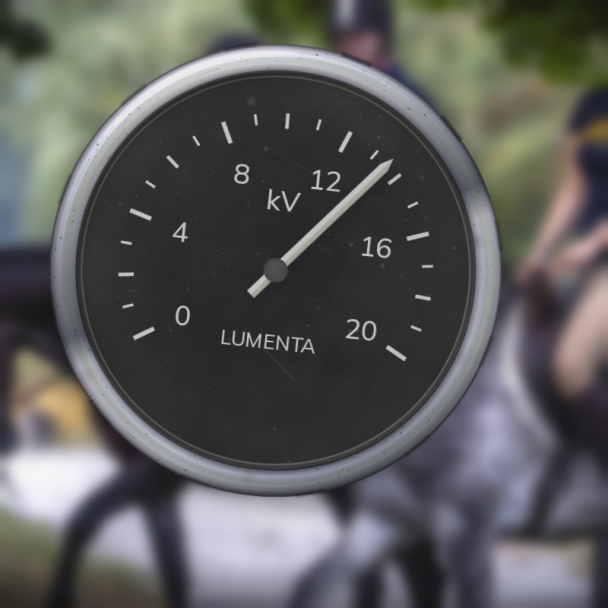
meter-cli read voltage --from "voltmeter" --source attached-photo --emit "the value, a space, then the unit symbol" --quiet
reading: 13.5 kV
